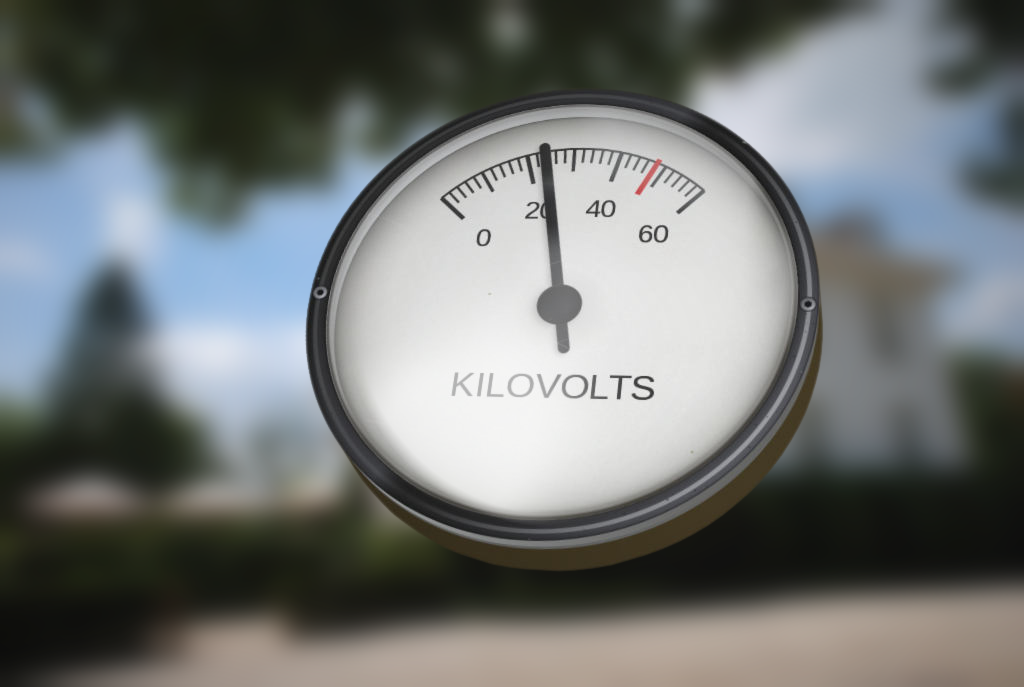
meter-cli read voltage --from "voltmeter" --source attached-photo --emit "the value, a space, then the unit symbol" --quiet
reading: 24 kV
